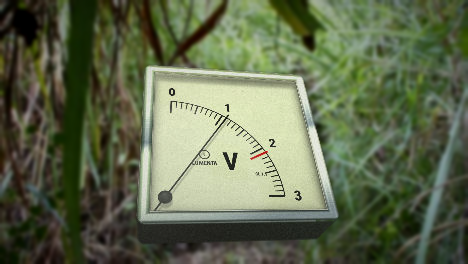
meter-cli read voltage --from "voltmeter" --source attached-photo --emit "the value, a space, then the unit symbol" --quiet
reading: 1.1 V
